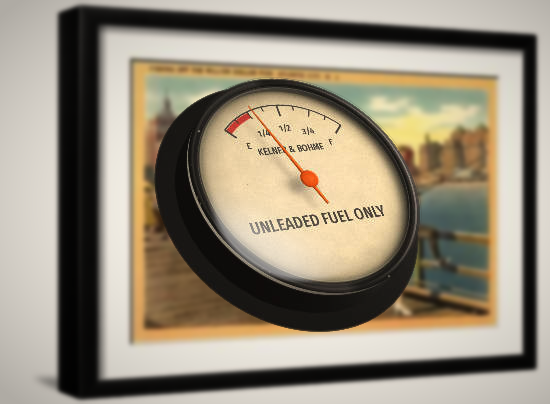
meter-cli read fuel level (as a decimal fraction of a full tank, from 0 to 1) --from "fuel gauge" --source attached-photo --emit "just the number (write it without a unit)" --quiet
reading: 0.25
